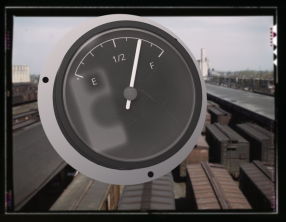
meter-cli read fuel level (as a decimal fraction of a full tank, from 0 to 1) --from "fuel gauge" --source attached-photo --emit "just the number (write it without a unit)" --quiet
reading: 0.75
